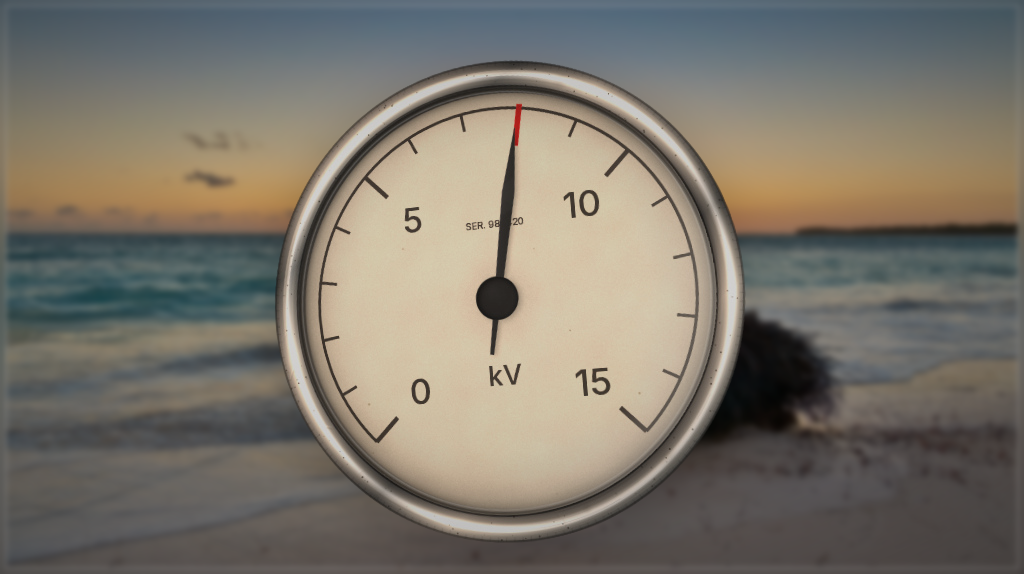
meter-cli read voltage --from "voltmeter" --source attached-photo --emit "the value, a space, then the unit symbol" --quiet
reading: 8 kV
